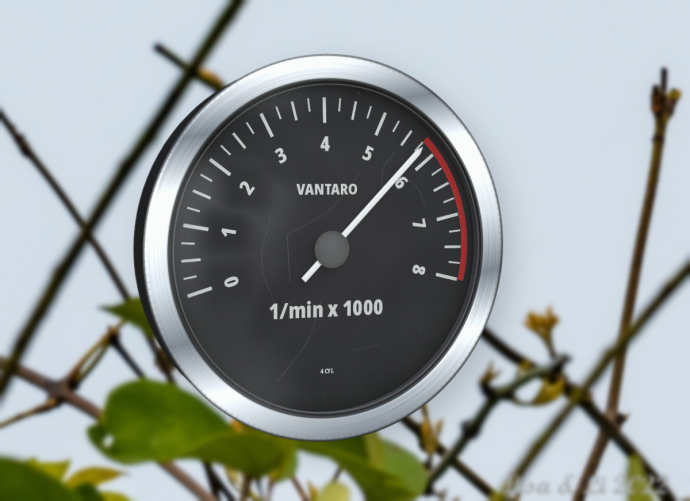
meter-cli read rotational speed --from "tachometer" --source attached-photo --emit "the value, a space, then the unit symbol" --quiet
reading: 5750 rpm
